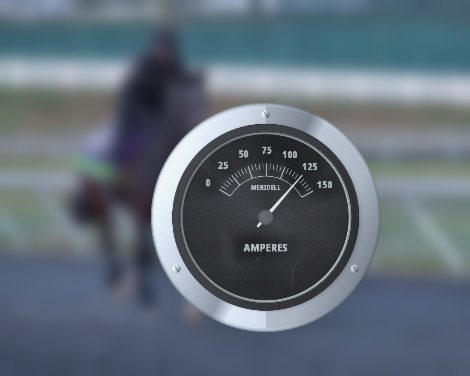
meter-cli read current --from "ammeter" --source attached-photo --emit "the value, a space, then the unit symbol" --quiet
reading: 125 A
